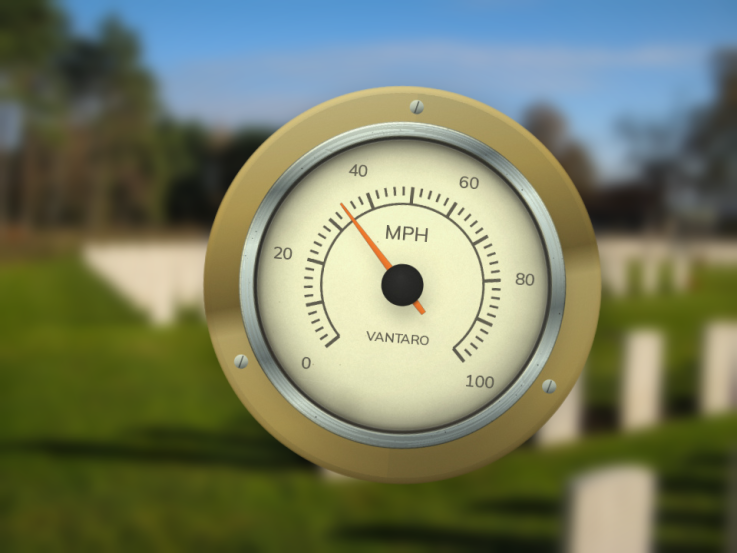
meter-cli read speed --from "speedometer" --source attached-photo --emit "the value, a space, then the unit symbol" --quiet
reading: 34 mph
